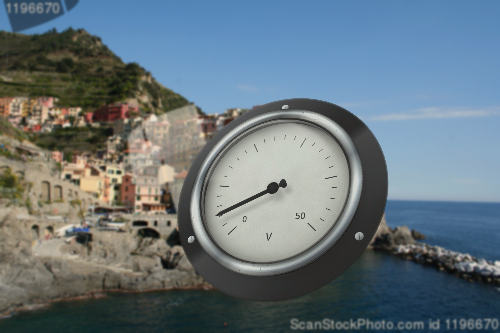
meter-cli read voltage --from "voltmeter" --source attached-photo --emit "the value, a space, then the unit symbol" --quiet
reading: 4 V
